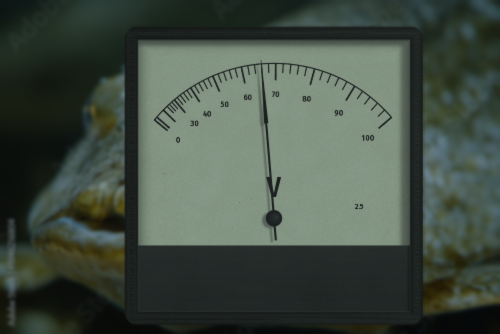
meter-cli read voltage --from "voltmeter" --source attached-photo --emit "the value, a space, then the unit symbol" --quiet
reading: 66 V
